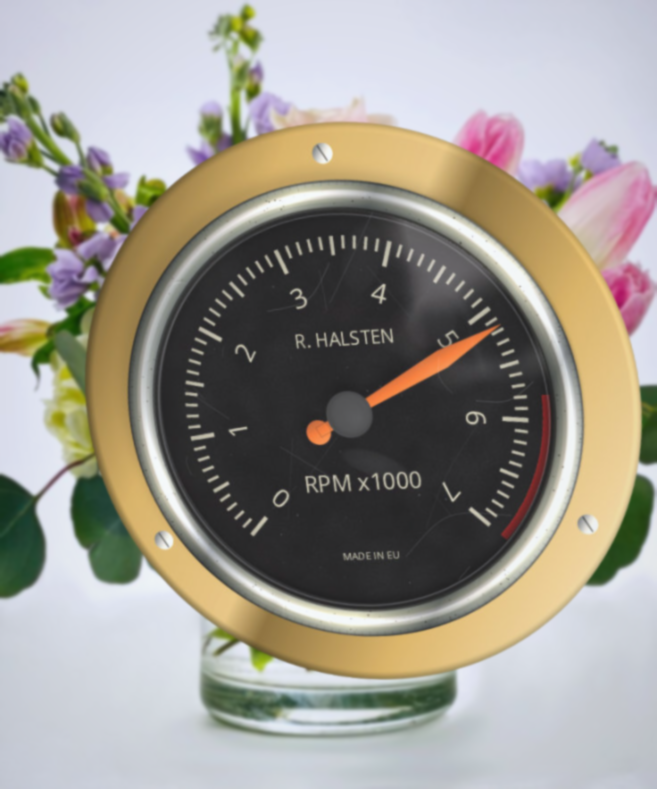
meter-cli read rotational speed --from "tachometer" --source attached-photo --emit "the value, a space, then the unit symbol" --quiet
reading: 5150 rpm
